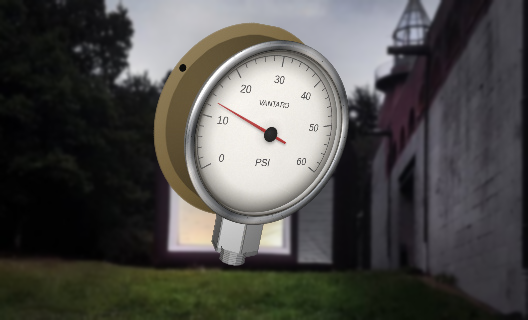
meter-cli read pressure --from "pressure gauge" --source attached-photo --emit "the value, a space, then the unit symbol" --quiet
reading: 13 psi
